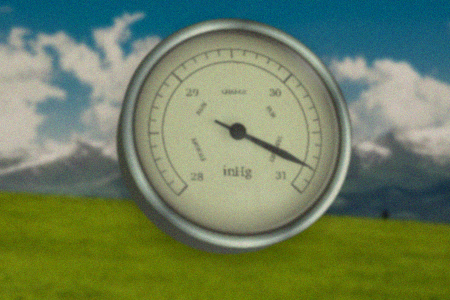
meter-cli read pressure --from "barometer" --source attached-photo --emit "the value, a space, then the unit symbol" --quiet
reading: 30.8 inHg
